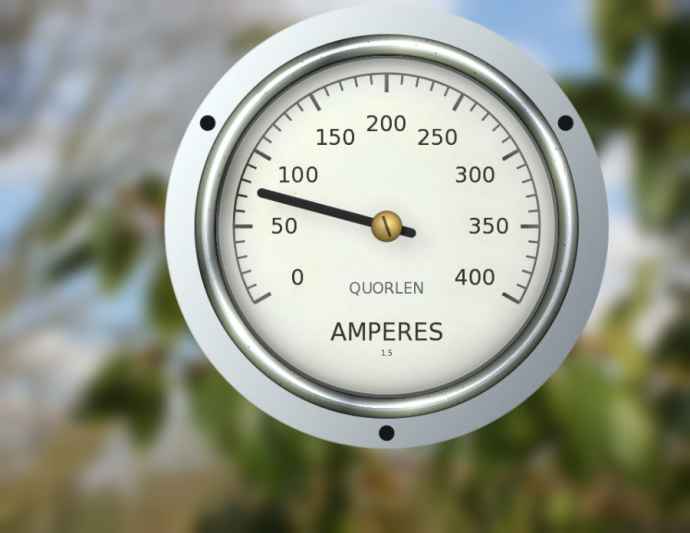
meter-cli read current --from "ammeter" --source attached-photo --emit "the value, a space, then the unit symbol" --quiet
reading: 75 A
